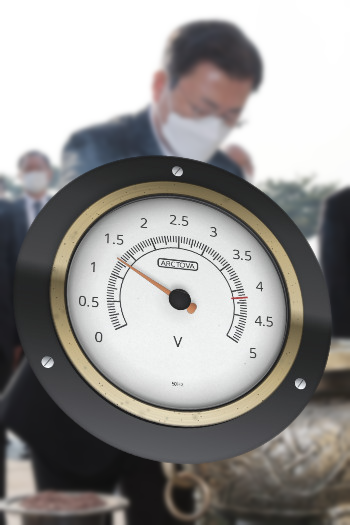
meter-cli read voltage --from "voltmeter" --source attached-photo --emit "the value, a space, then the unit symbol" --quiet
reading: 1.25 V
